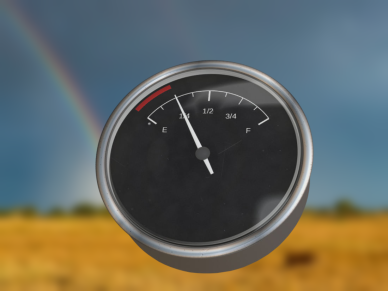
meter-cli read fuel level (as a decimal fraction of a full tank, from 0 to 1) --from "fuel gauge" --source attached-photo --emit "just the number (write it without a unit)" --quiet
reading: 0.25
